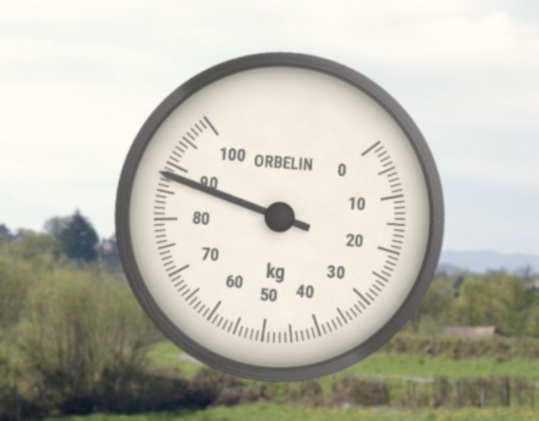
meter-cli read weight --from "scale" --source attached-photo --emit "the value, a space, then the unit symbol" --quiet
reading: 88 kg
